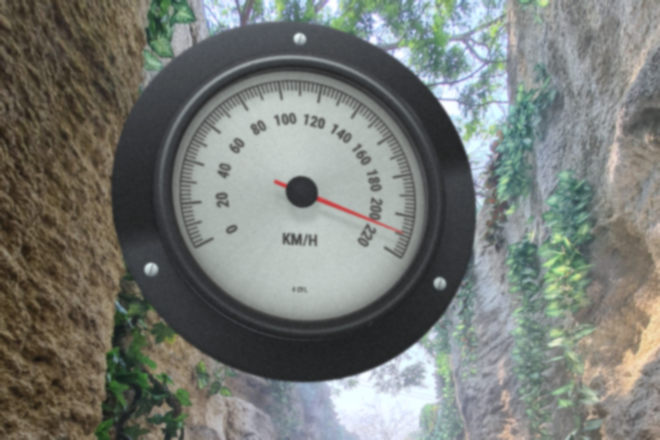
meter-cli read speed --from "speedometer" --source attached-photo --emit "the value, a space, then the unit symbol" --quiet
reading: 210 km/h
